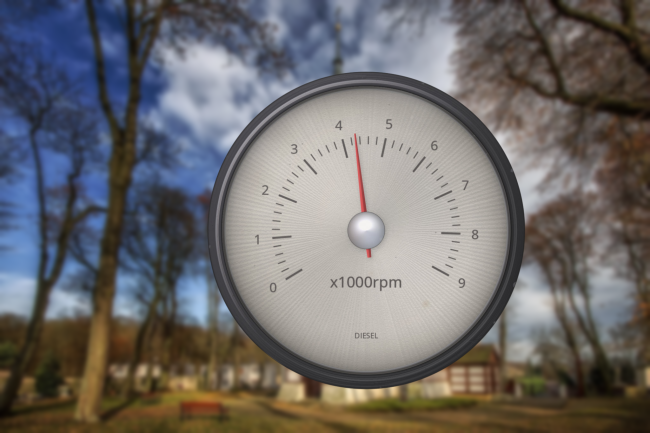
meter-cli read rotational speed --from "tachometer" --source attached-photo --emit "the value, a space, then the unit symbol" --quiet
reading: 4300 rpm
